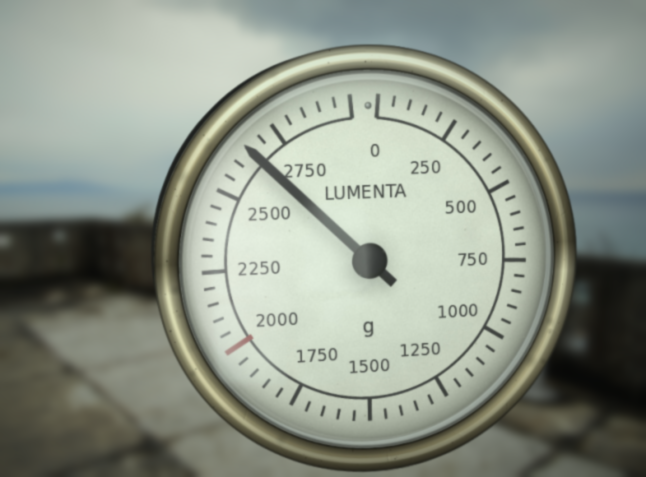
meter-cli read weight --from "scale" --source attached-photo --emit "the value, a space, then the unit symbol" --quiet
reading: 2650 g
